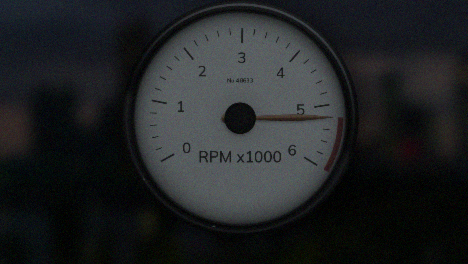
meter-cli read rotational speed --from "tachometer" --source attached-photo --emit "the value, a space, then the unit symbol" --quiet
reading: 5200 rpm
